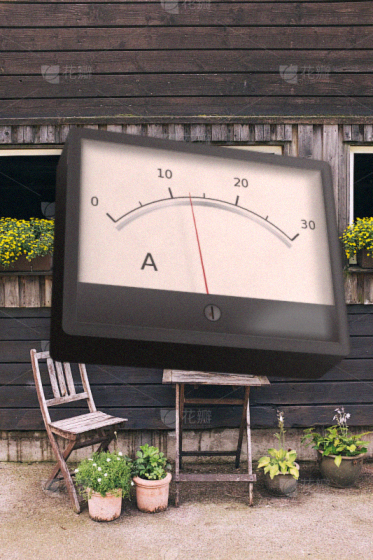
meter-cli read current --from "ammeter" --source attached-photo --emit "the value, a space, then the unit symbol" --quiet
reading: 12.5 A
